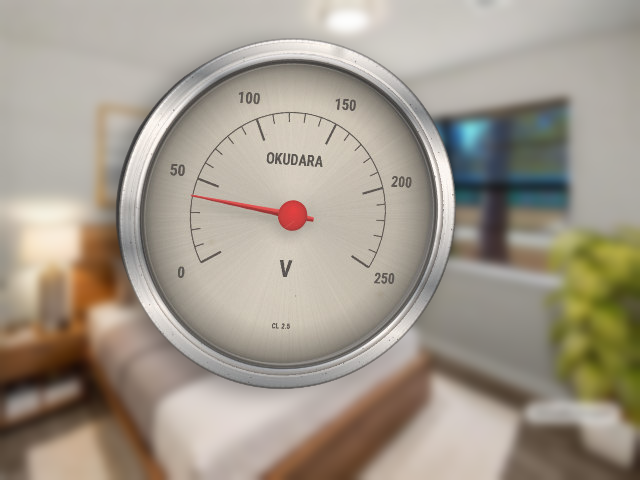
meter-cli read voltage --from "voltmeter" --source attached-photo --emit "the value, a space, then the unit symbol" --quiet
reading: 40 V
